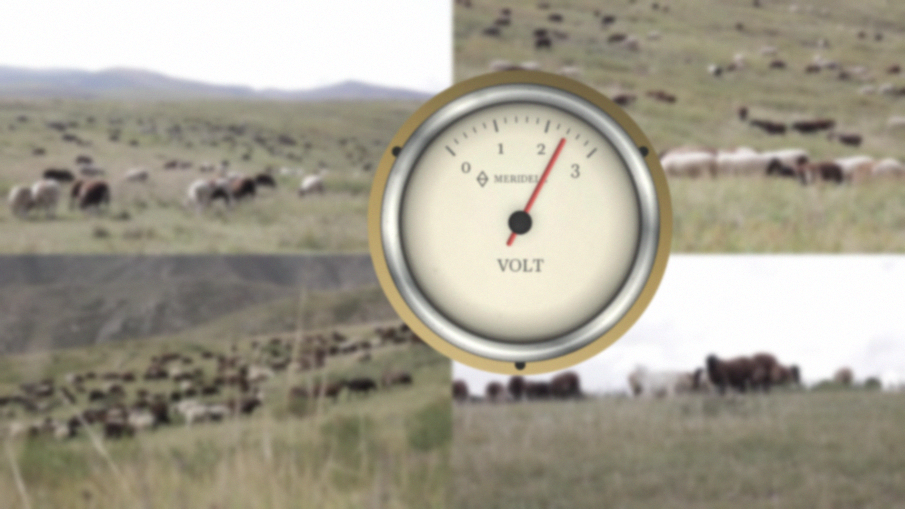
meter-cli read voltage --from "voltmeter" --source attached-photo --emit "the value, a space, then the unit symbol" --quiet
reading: 2.4 V
